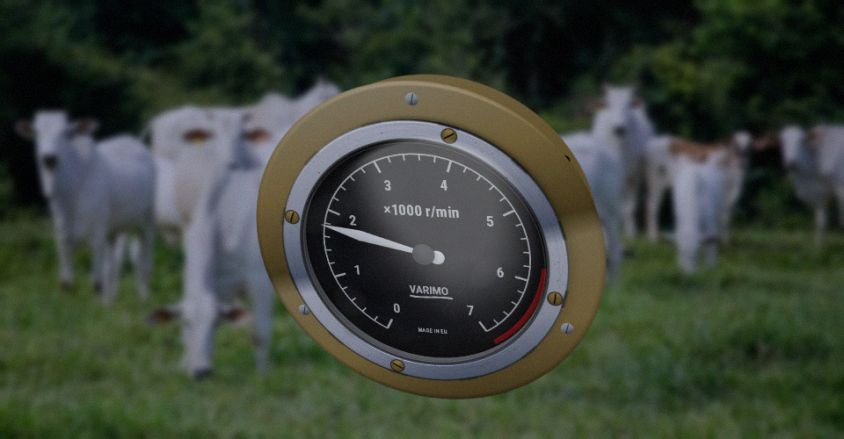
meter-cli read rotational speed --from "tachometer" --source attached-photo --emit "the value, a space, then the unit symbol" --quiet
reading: 1800 rpm
